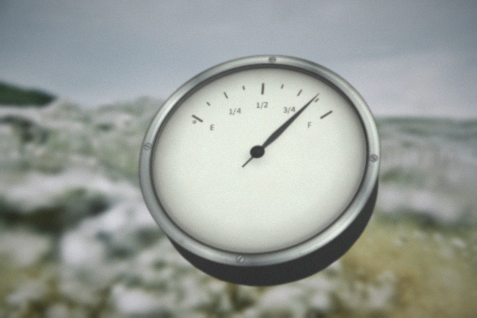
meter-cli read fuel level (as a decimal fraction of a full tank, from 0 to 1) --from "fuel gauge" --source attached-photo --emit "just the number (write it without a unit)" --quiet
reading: 0.875
